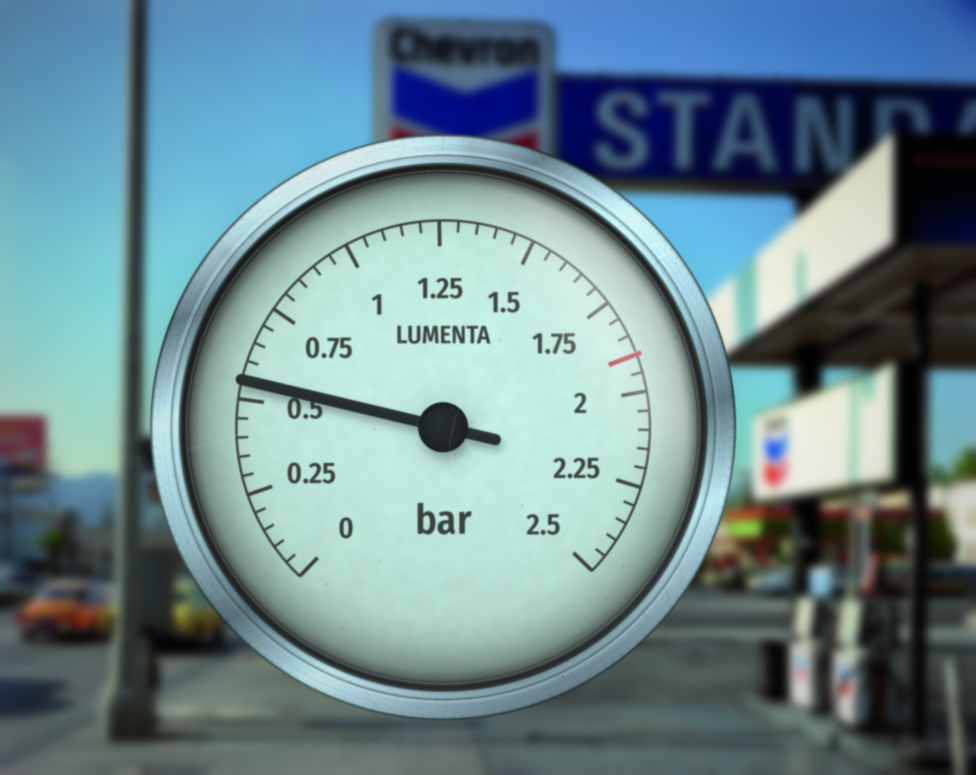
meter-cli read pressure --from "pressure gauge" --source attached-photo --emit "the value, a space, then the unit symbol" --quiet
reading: 0.55 bar
